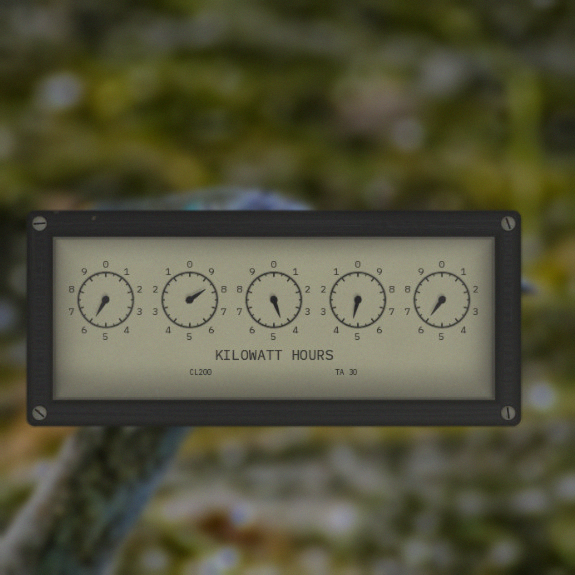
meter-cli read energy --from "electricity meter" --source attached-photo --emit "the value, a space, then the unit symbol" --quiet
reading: 58446 kWh
